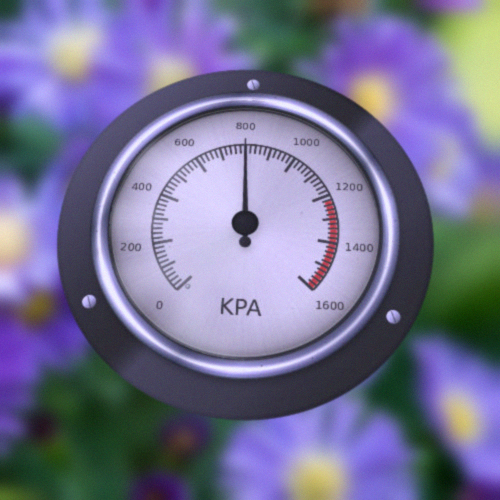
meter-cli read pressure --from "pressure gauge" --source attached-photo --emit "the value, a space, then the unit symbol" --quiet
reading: 800 kPa
